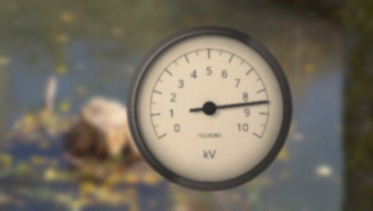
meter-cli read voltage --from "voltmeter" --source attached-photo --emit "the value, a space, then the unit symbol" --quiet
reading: 8.5 kV
